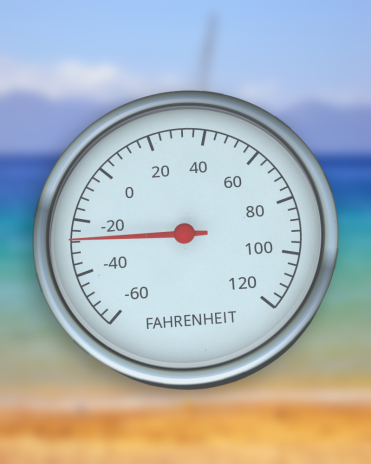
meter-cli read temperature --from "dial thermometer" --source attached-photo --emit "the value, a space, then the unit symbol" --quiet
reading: -28 °F
